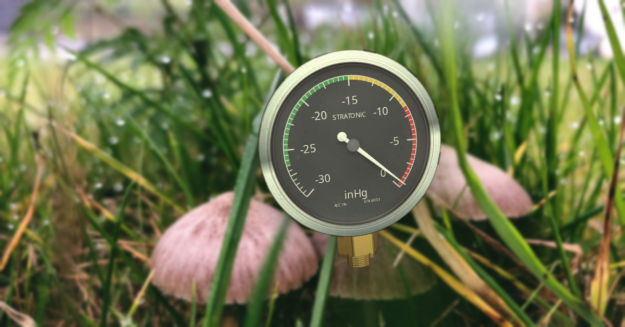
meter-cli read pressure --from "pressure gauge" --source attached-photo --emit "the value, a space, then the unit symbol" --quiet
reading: -0.5 inHg
